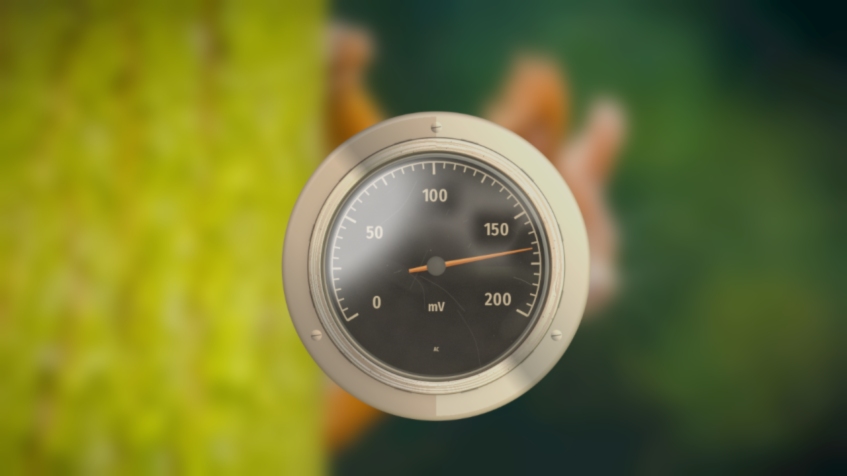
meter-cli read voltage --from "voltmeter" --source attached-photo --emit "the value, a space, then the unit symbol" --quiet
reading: 167.5 mV
